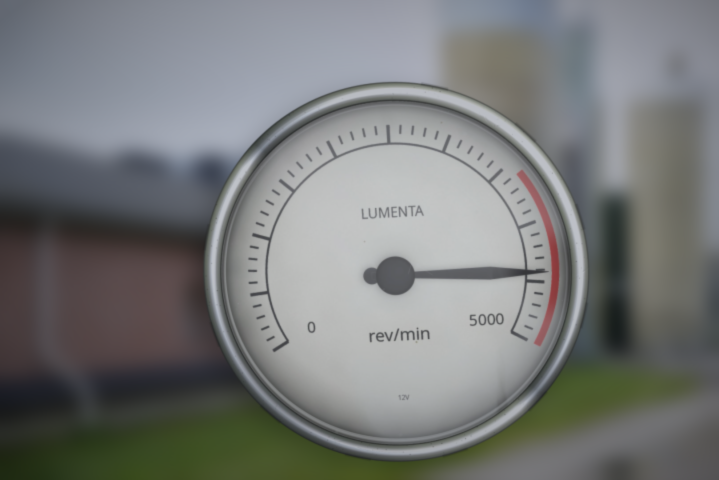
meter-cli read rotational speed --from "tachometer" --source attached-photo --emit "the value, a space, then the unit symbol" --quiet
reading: 4400 rpm
